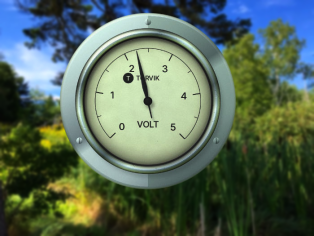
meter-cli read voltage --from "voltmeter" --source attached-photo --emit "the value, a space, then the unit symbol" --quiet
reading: 2.25 V
